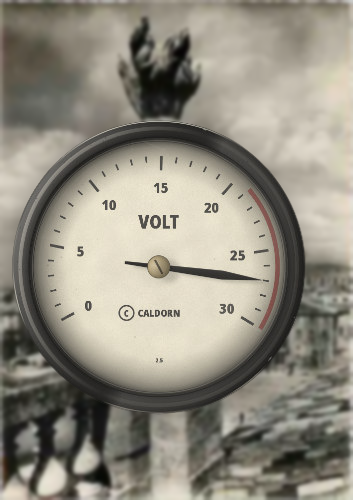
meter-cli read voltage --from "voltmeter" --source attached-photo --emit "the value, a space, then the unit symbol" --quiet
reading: 27 V
